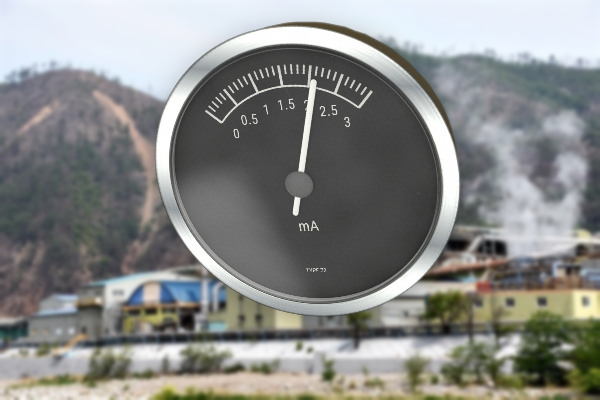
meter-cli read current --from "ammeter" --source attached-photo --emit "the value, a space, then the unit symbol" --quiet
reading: 2.1 mA
